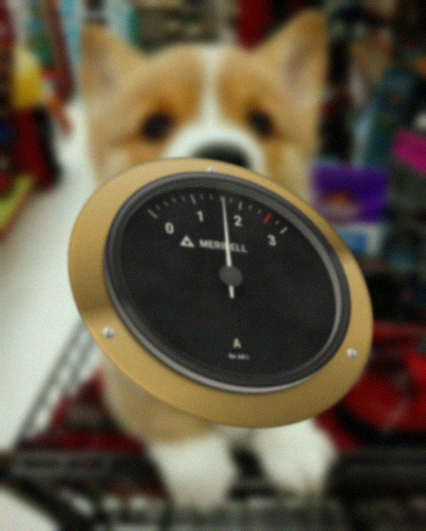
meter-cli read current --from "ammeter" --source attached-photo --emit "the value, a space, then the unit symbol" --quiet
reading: 1.6 A
